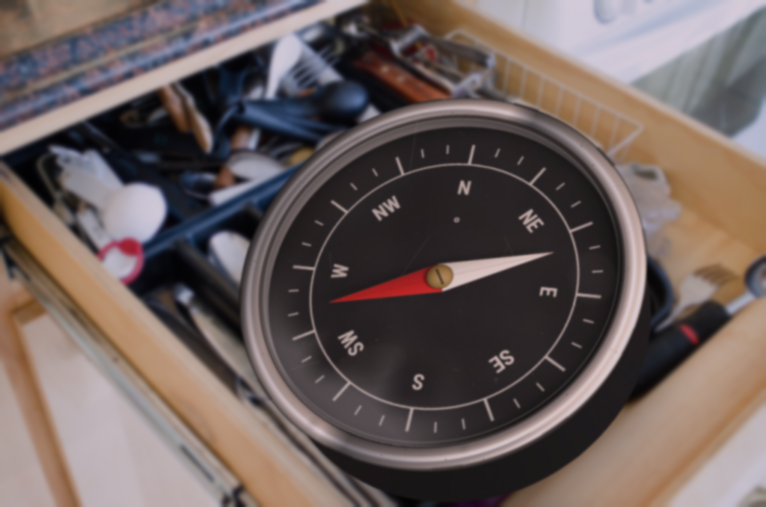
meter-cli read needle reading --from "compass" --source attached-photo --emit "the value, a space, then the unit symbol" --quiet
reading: 250 °
